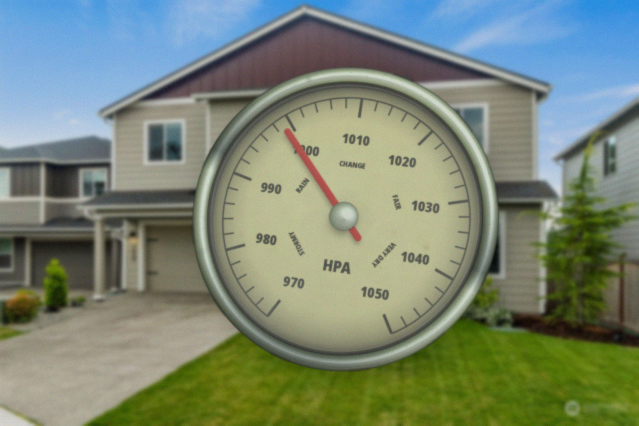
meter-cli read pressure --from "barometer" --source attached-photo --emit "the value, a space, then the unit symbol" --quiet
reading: 999 hPa
